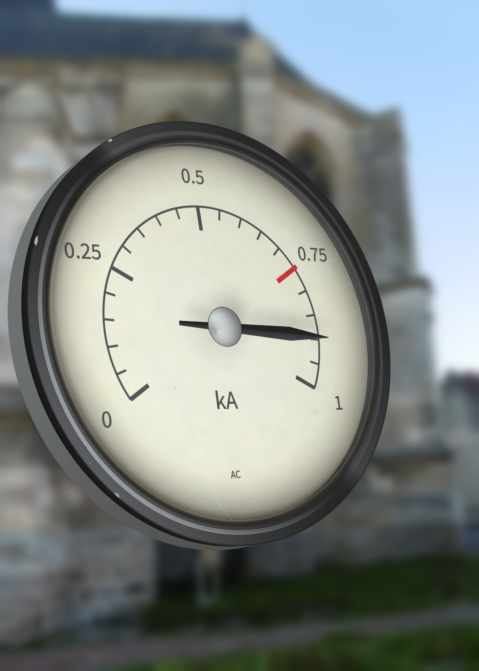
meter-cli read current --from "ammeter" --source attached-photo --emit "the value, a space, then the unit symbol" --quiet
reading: 0.9 kA
